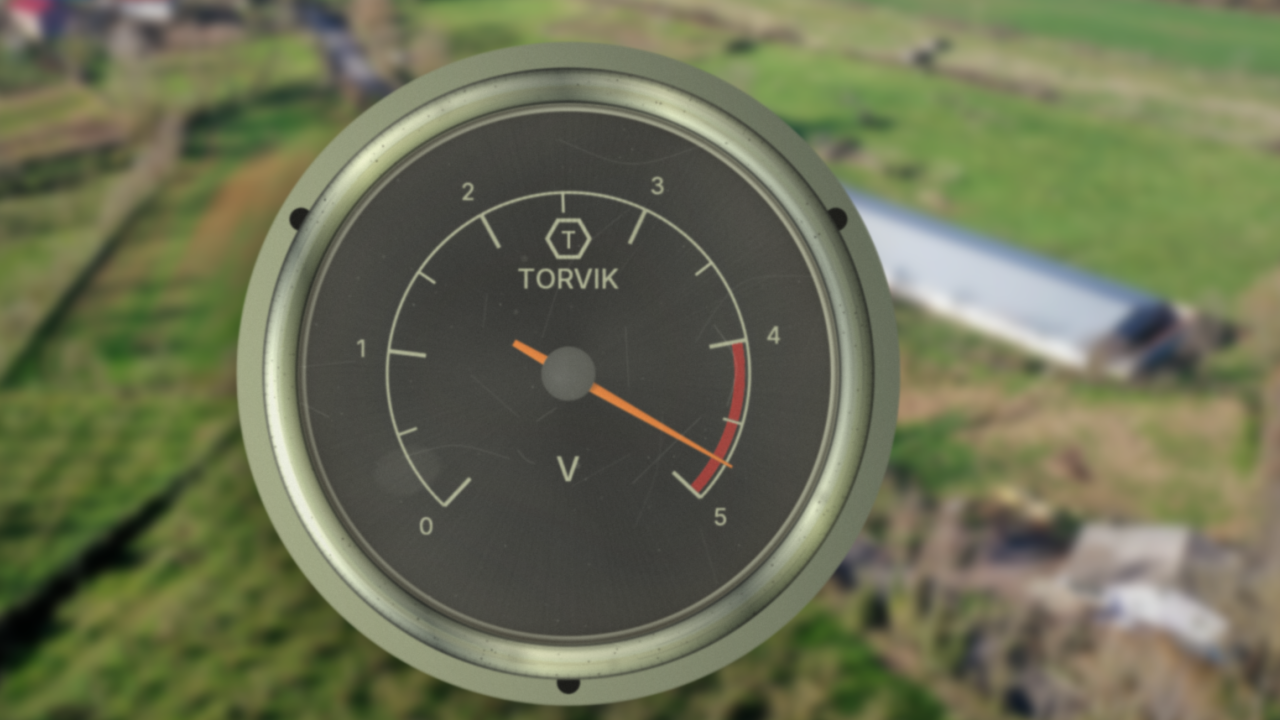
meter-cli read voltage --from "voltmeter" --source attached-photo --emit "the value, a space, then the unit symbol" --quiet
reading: 4.75 V
